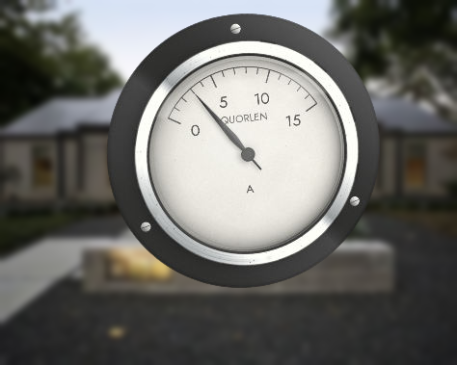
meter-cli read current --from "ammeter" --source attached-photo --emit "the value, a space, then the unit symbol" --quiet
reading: 3 A
